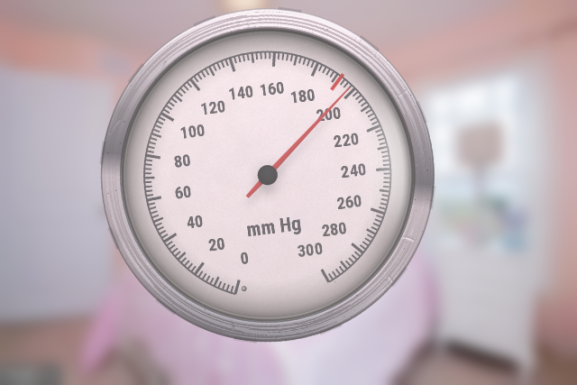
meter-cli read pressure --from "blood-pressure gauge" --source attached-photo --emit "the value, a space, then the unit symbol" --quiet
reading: 198 mmHg
